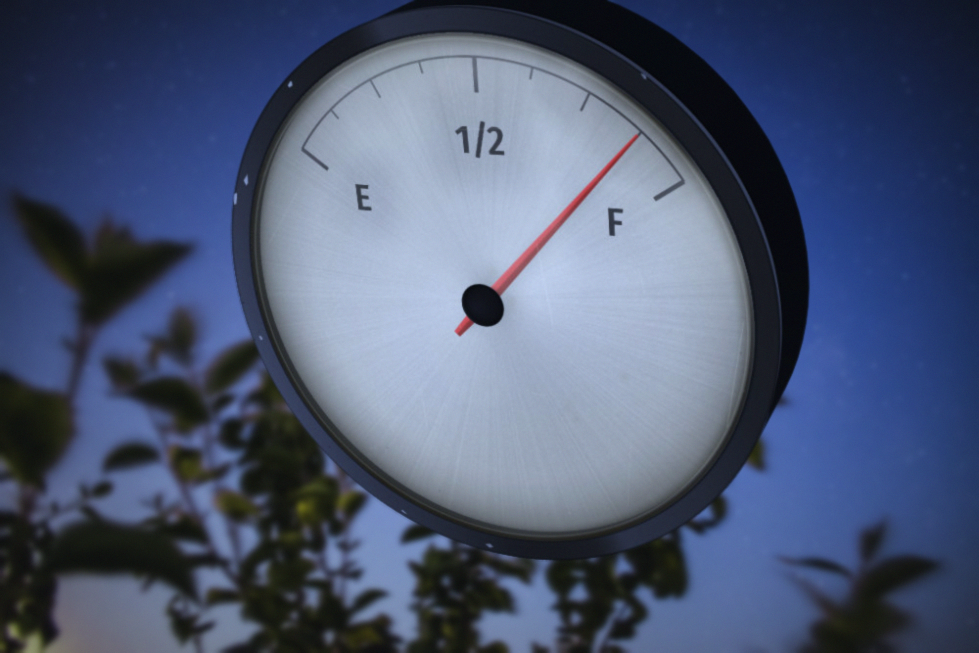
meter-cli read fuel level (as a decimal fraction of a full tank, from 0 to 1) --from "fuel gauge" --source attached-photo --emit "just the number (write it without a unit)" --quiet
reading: 0.875
